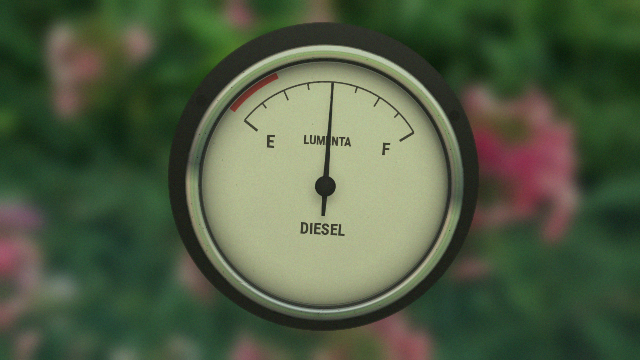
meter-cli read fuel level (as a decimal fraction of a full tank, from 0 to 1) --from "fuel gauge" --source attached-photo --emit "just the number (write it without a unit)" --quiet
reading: 0.5
